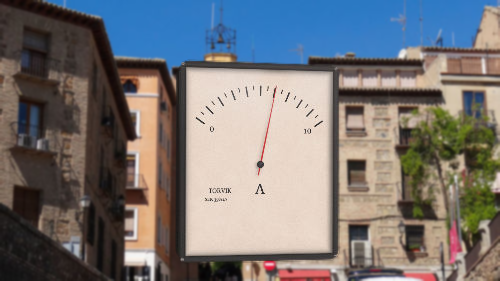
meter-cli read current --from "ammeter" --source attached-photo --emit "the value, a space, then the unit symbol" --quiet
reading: 6 A
